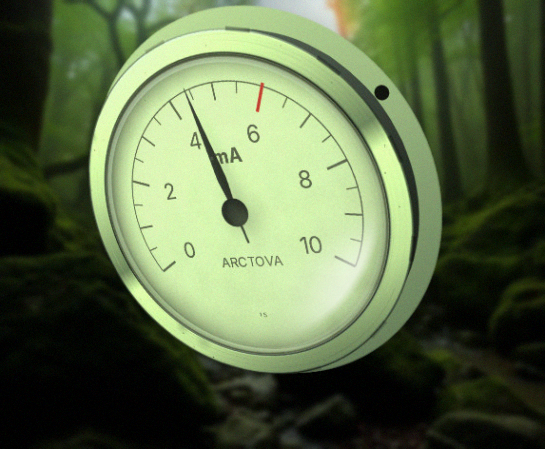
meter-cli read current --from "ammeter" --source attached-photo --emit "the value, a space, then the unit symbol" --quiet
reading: 4.5 mA
